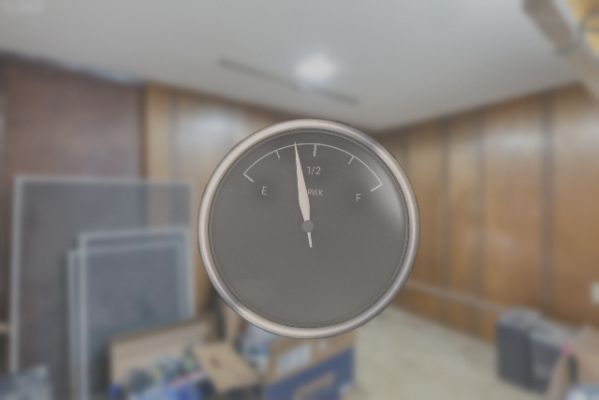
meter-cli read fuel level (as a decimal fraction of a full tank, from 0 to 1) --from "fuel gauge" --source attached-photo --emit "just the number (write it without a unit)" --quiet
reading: 0.375
